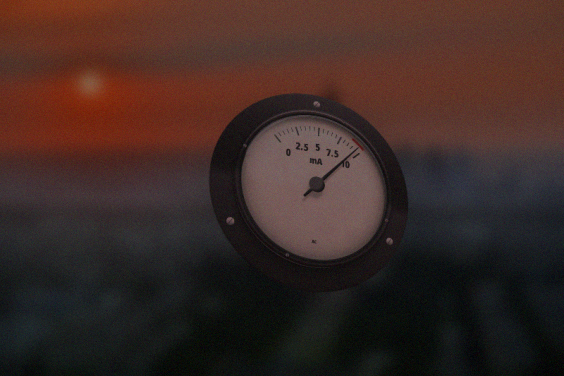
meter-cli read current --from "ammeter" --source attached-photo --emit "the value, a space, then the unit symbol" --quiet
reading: 9.5 mA
